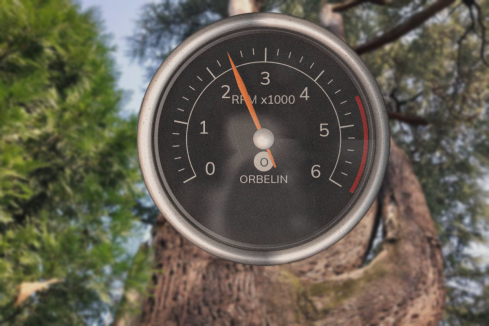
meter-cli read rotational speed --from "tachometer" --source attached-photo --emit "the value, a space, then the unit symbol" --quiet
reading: 2400 rpm
